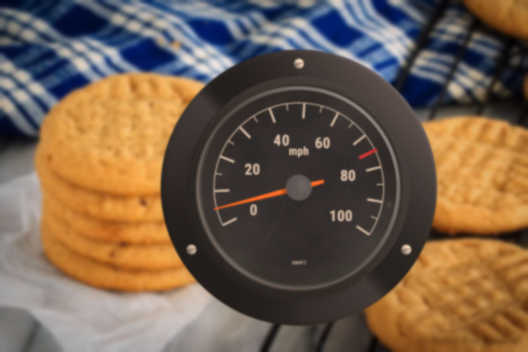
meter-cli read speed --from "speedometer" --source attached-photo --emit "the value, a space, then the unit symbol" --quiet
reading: 5 mph
